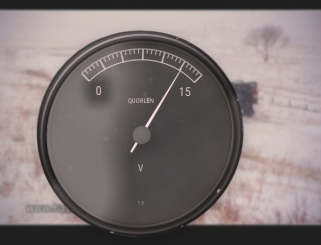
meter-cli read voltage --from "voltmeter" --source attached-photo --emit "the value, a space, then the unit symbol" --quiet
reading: 12.5 V
